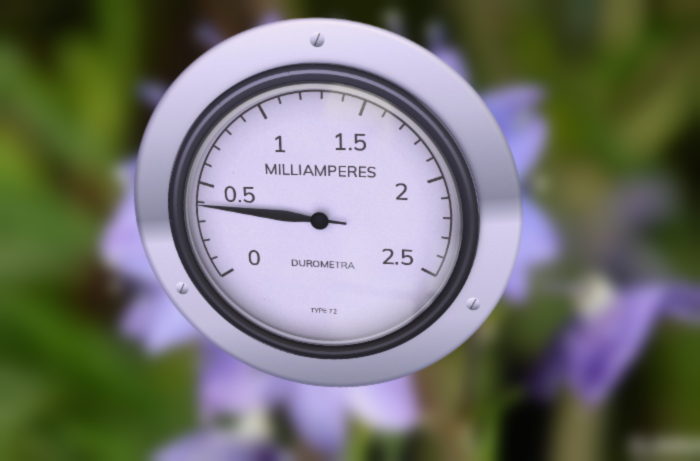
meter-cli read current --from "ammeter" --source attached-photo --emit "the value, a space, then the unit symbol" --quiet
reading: 0.4 mA
